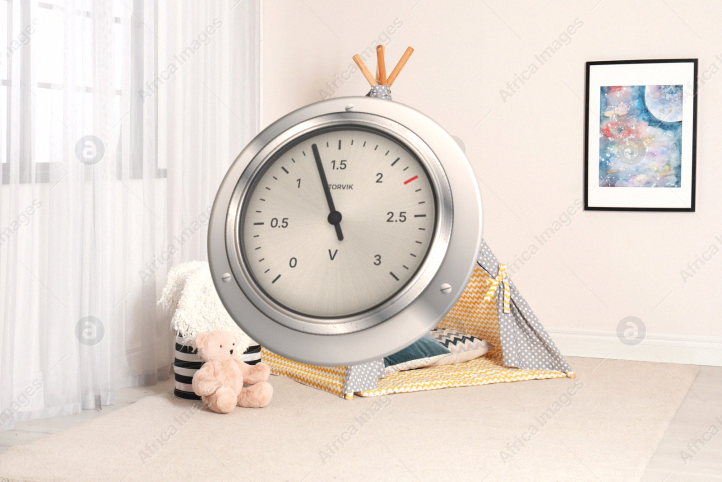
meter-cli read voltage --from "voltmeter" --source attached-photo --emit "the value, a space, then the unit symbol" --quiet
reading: 1.3 V
